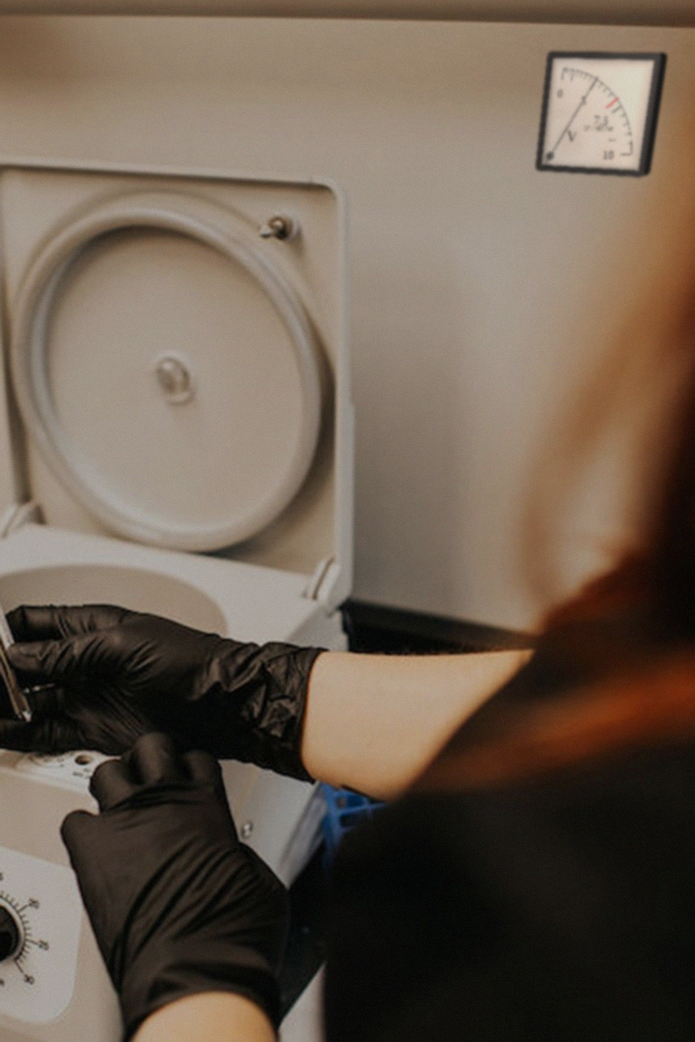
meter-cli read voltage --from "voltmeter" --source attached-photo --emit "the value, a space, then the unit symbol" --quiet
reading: 5 V
